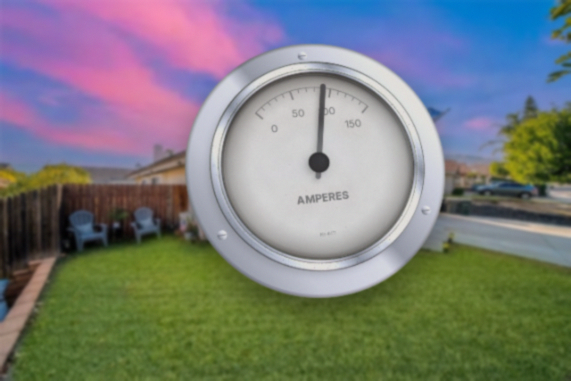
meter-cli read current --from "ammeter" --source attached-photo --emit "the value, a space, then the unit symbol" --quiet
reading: 90 A
